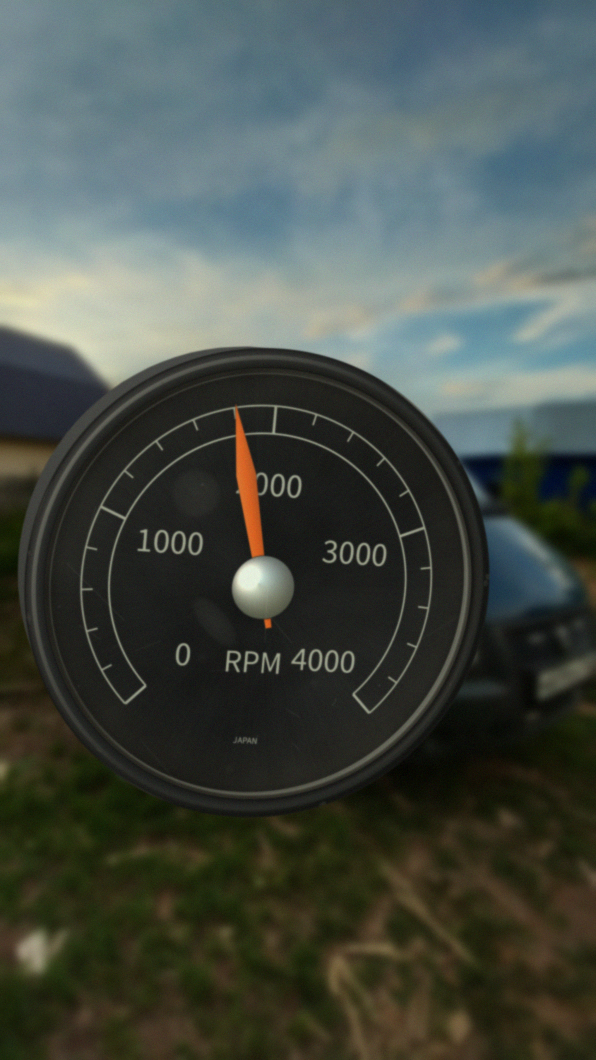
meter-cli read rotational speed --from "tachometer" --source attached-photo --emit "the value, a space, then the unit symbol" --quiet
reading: 1800 rpm
